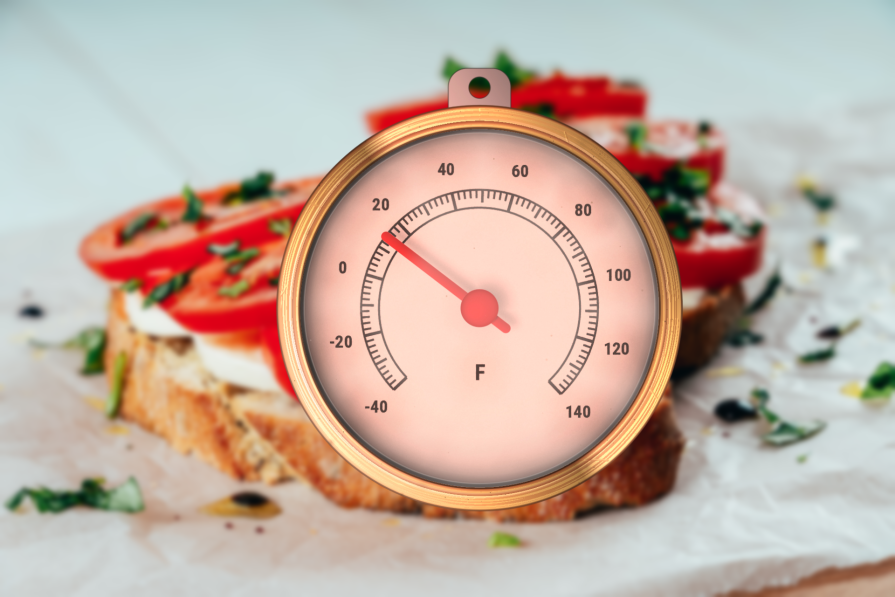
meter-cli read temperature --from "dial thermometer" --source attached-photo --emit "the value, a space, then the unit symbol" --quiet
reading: 14 °F
